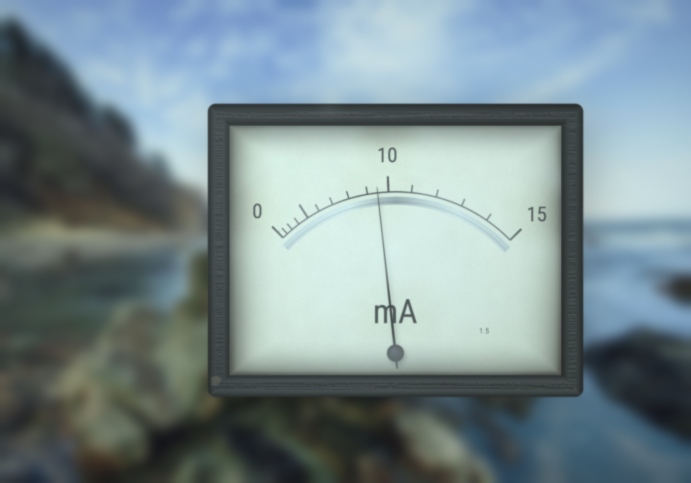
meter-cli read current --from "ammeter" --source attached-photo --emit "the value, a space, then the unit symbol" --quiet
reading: 9.5 mA
